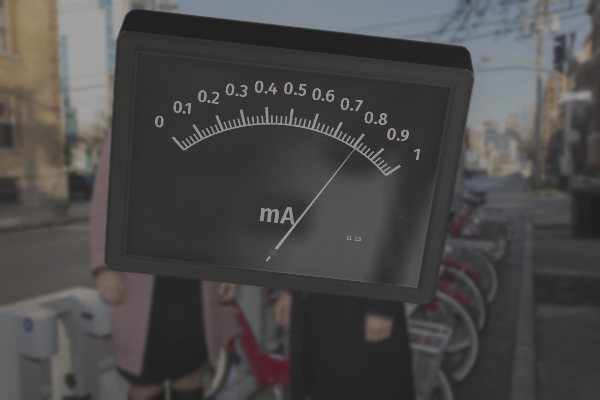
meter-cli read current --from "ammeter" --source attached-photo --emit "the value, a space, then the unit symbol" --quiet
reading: 0.8 mA
